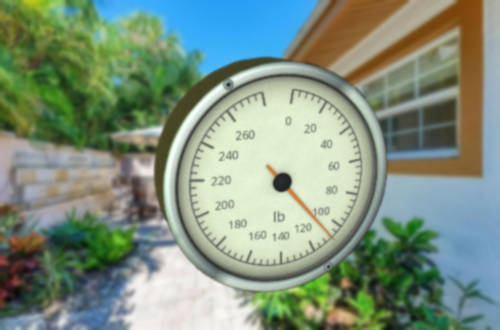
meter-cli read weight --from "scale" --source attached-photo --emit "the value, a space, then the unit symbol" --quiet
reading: 108 lb
